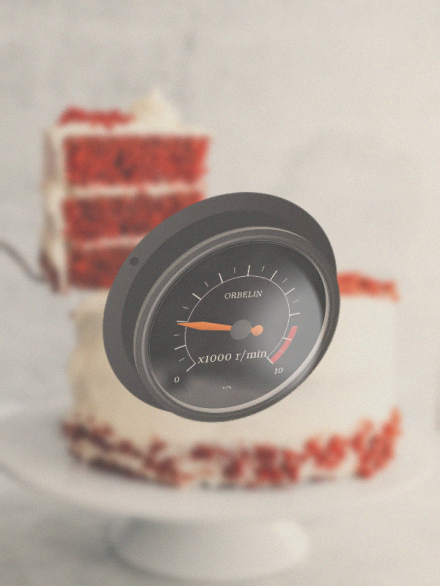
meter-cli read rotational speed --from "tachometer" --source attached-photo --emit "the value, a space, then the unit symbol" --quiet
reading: 2000 rpm
